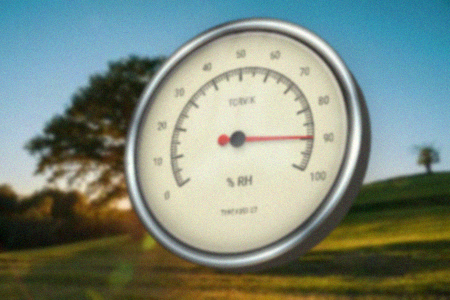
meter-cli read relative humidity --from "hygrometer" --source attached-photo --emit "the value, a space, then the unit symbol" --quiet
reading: 90 %
